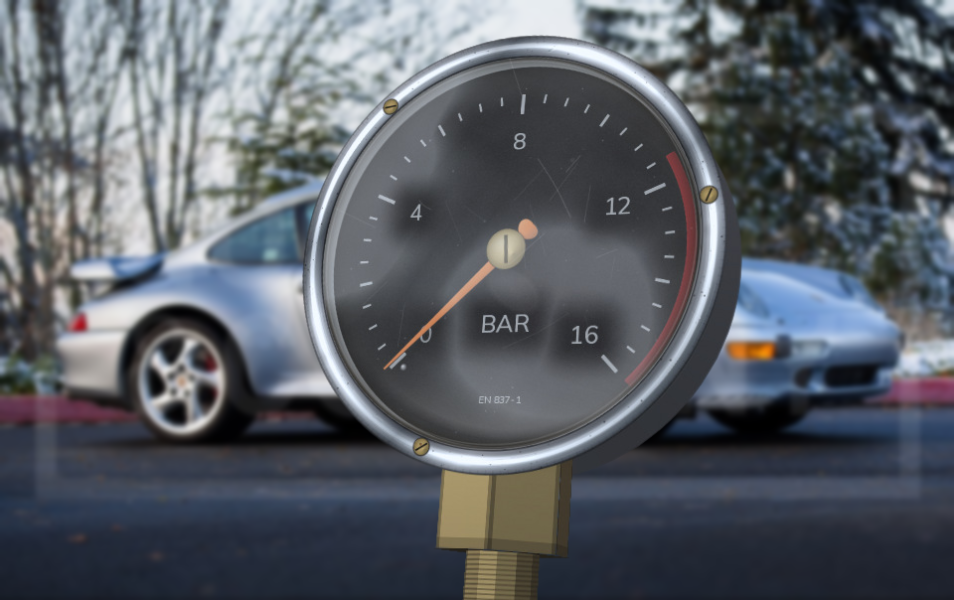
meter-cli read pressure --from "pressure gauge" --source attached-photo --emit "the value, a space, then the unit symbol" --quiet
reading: 0 bar
